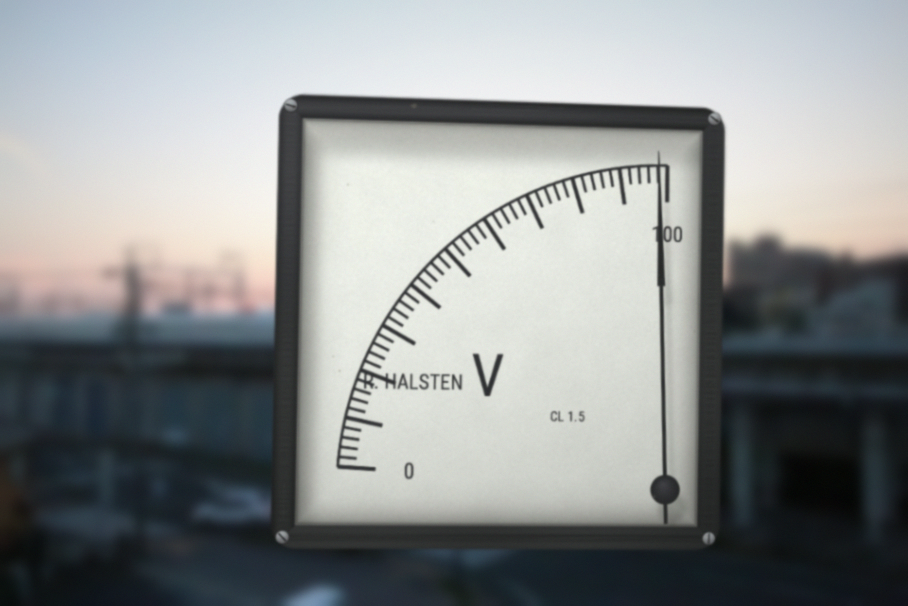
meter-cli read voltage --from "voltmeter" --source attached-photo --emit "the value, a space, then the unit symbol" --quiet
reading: 98 V
